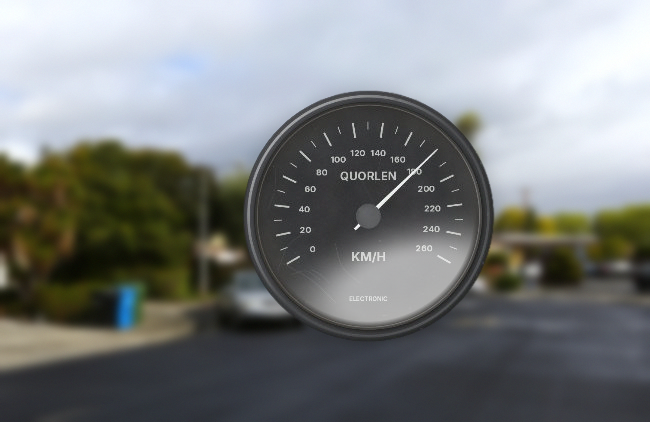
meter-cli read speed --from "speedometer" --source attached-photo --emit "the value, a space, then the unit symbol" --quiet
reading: 180 km/h
